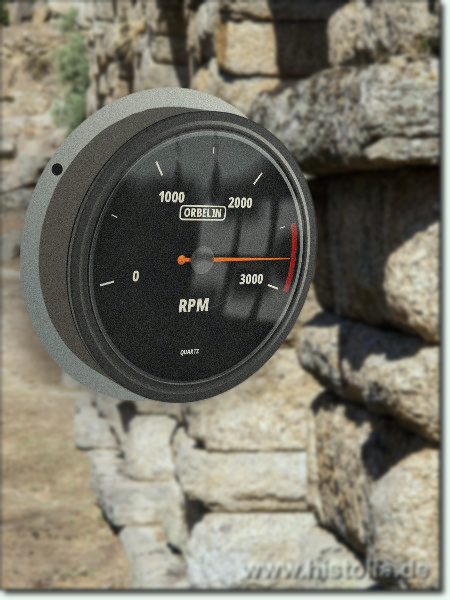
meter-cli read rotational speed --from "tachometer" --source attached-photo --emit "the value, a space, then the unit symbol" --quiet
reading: 2750 rpm
